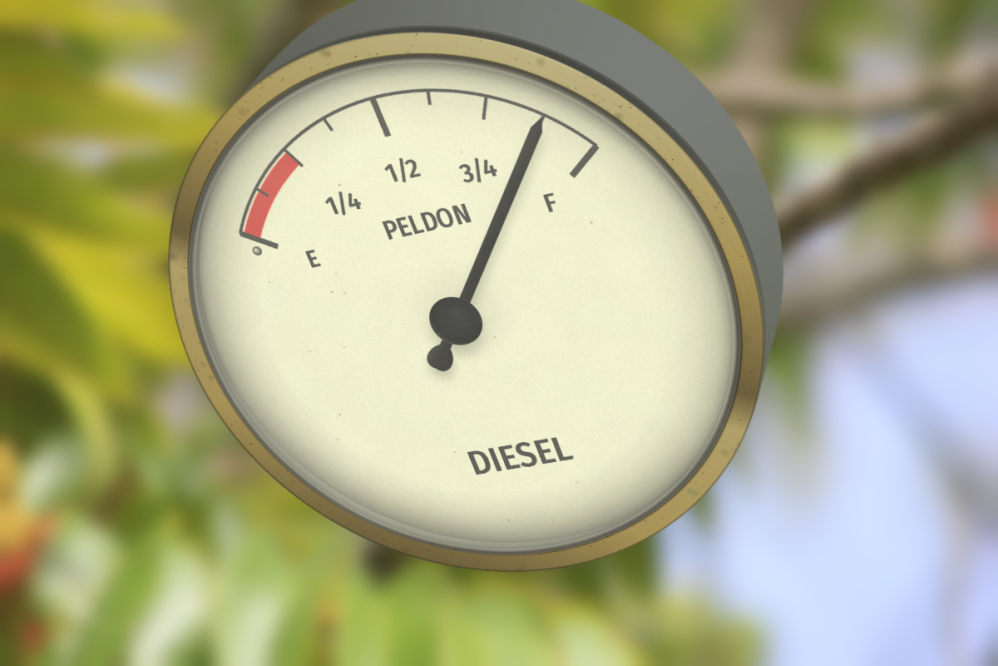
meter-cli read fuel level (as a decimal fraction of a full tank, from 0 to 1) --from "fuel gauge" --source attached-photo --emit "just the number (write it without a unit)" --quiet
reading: 0.875
